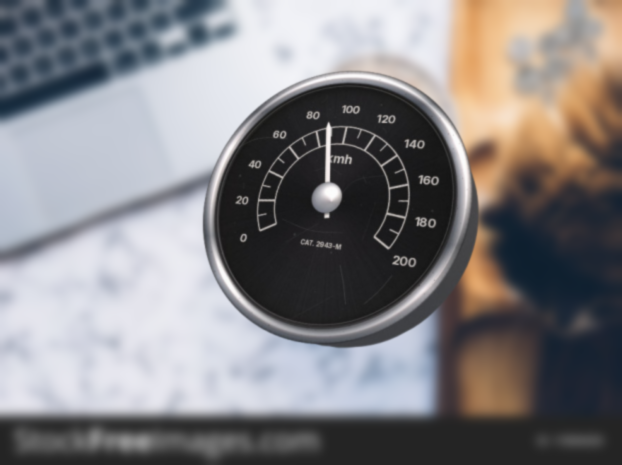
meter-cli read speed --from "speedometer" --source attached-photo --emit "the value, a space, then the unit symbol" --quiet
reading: 90 km/h
